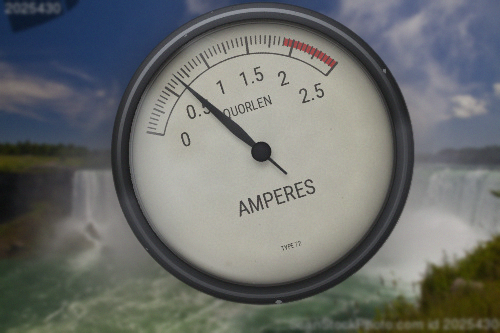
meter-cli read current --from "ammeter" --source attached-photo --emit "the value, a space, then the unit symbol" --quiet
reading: 0.65 A
